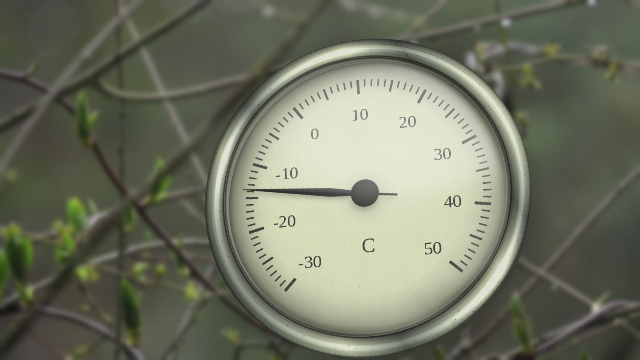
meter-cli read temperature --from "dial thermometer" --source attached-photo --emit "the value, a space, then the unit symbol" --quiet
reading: -14 °C
